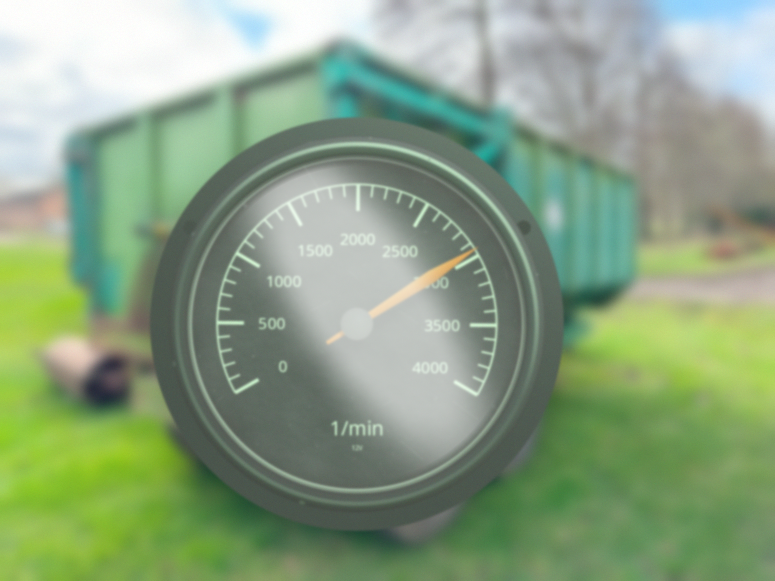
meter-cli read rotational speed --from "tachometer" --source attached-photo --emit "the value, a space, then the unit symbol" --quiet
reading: 2950 rpm
